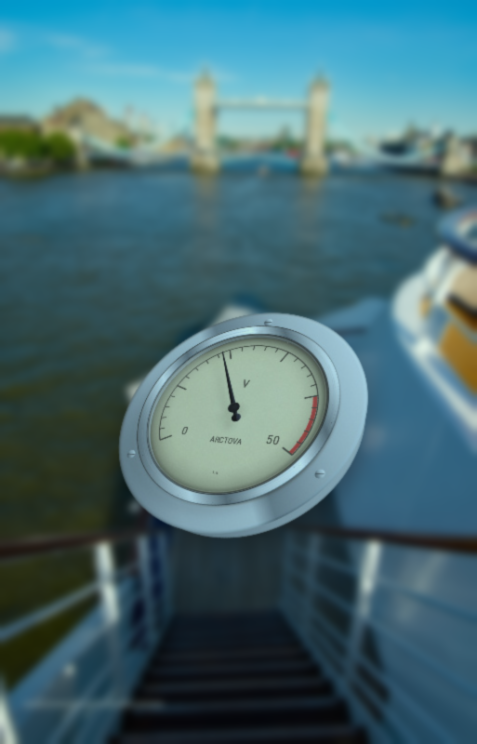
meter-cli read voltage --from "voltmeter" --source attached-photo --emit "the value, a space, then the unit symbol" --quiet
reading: 19 V
